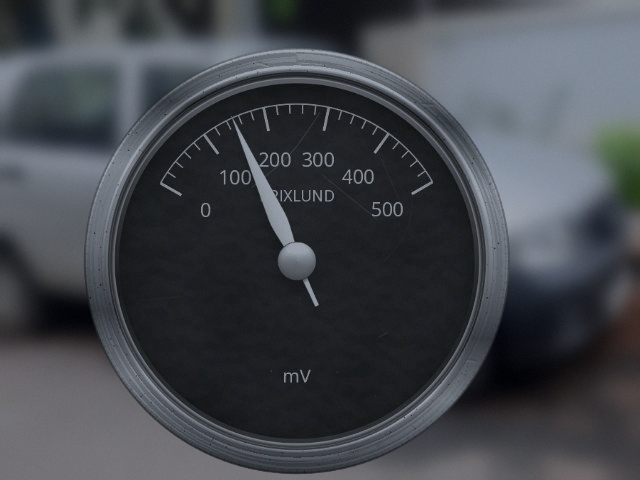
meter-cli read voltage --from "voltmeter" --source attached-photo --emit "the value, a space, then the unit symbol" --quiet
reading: 150 mV
